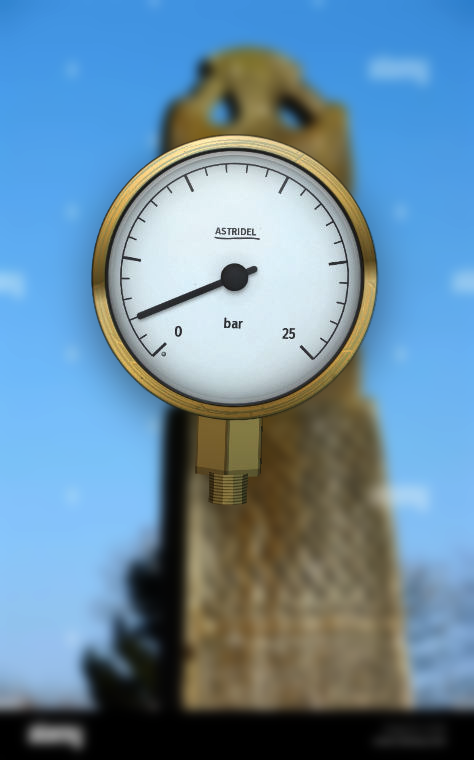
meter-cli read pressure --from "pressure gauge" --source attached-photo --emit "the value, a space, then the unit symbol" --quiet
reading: 2 bar
